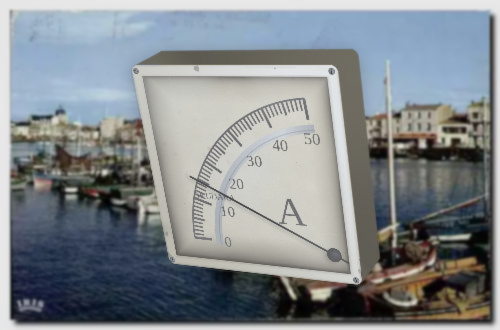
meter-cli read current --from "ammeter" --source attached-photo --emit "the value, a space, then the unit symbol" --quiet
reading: 15 A
